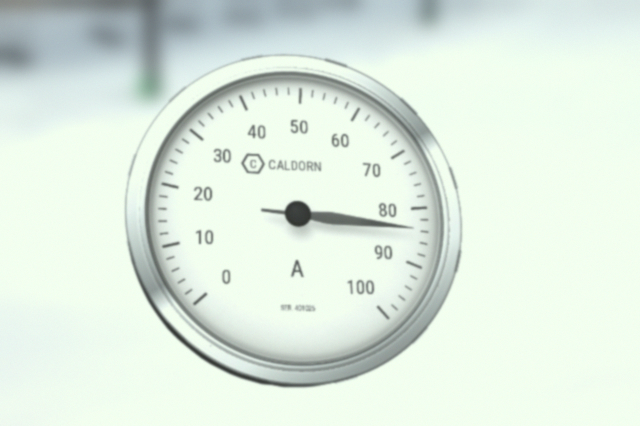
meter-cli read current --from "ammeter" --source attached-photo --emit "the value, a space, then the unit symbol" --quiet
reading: 84 A
